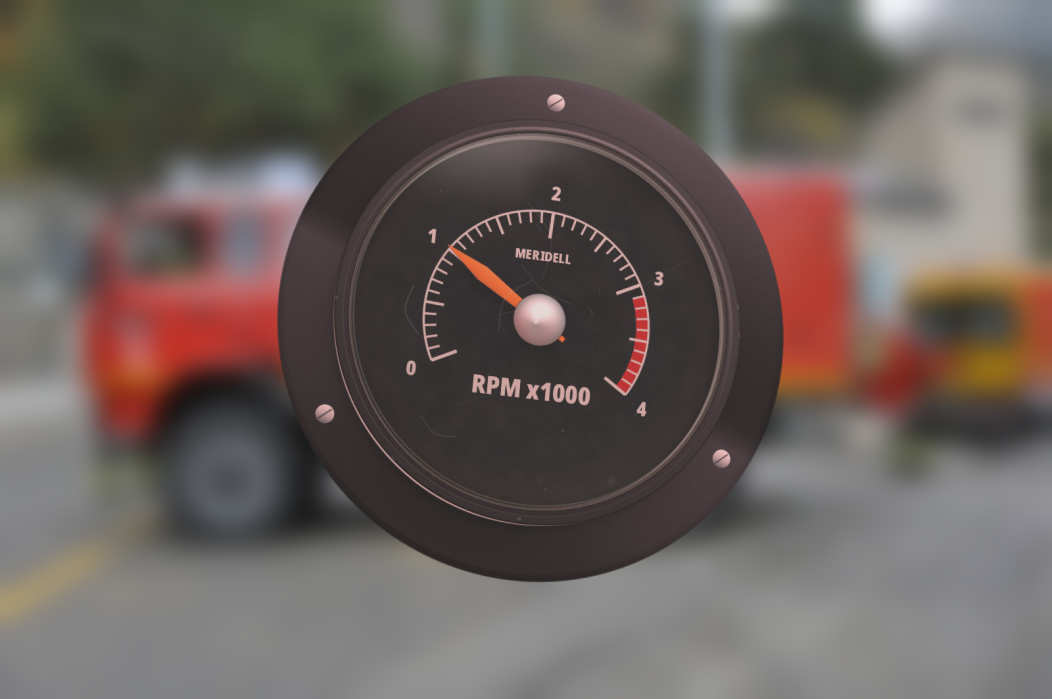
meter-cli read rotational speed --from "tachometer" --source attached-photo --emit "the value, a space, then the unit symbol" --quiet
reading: 1000 rpm
